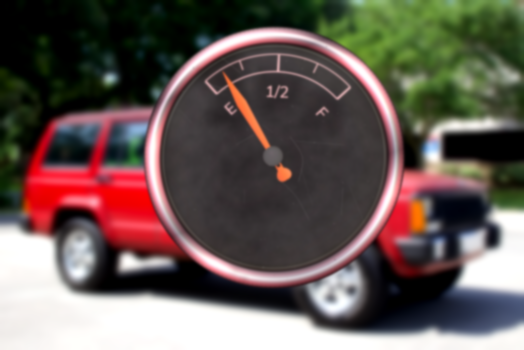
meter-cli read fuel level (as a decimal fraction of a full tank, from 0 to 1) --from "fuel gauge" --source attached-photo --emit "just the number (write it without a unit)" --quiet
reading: 0.125
